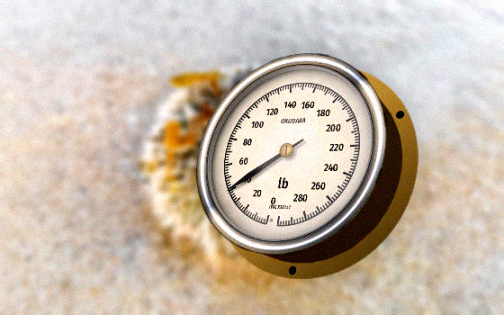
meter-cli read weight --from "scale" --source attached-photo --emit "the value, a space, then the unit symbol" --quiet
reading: 40 lb
